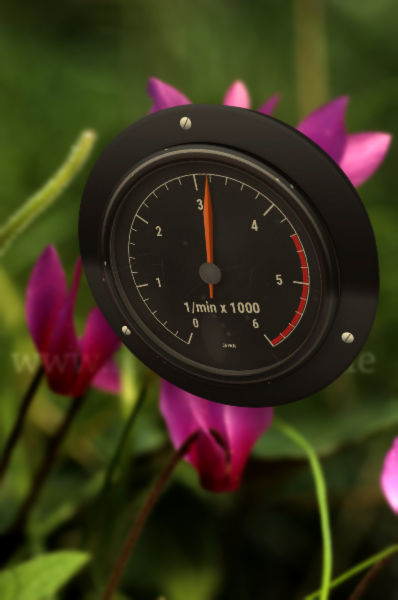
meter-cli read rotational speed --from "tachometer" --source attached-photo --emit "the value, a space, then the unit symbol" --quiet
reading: 3200 rpm
